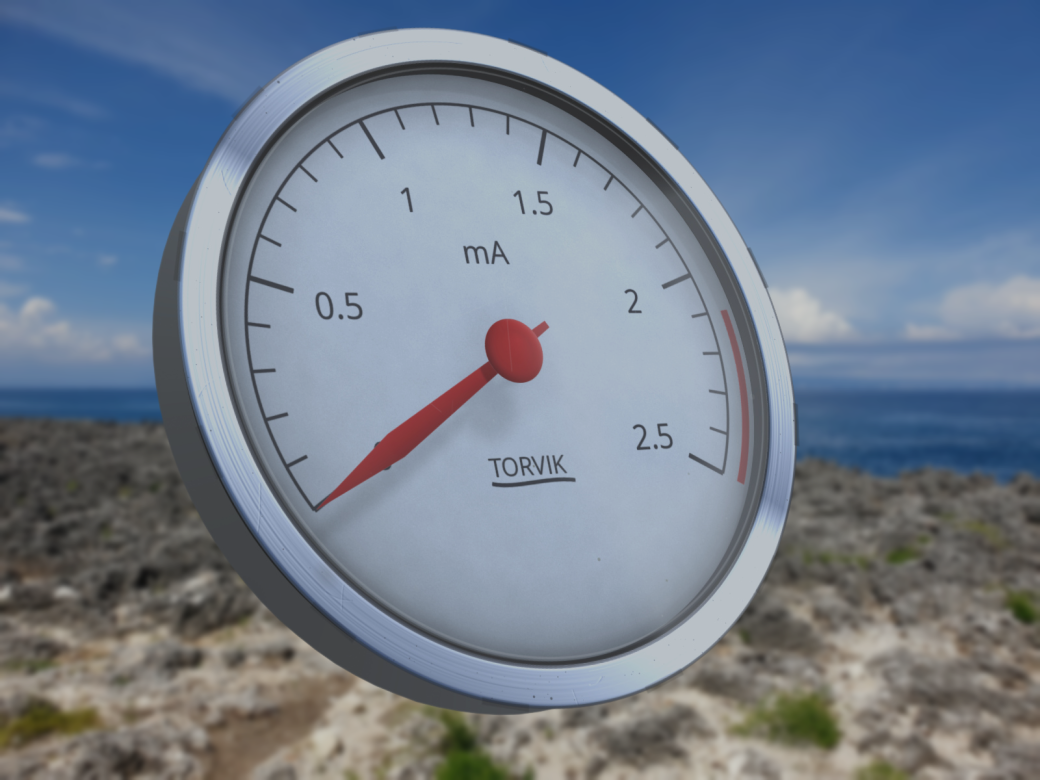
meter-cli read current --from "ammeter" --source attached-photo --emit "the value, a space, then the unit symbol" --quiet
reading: 0 mA
